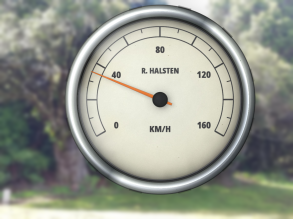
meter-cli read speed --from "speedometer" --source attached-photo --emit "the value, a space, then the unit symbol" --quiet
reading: 35 km/h
